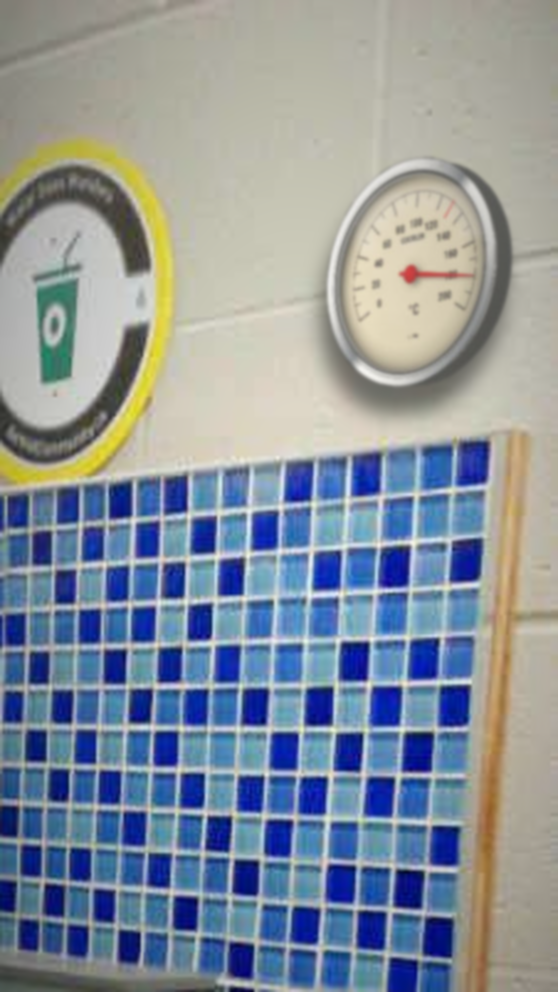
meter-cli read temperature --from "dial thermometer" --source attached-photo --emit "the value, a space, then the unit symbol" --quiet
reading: 180 °C
